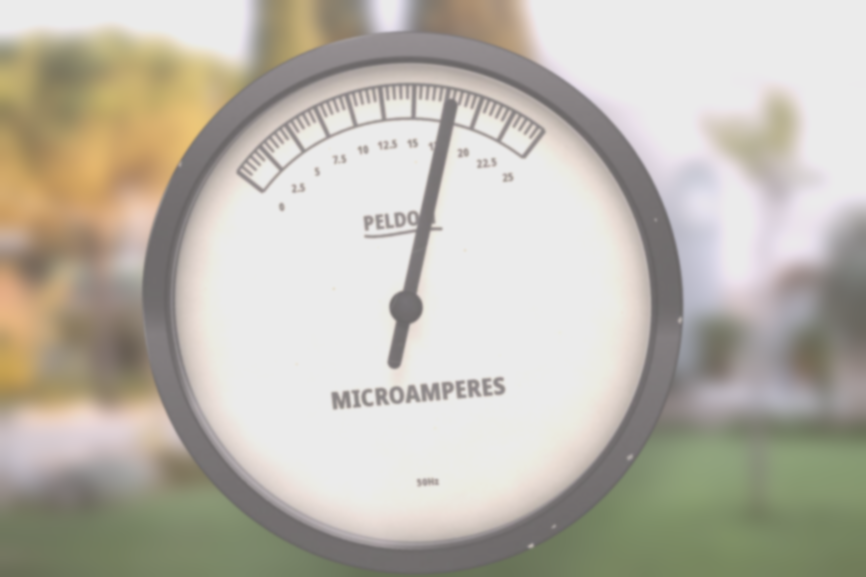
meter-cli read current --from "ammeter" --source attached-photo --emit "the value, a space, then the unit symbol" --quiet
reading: 18 µA
